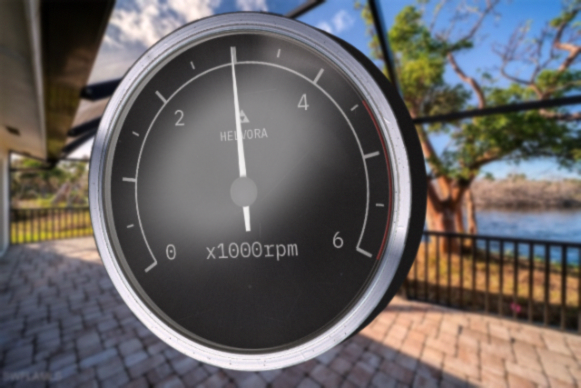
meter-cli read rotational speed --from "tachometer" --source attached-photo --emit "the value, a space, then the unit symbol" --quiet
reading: 3000 rpm
